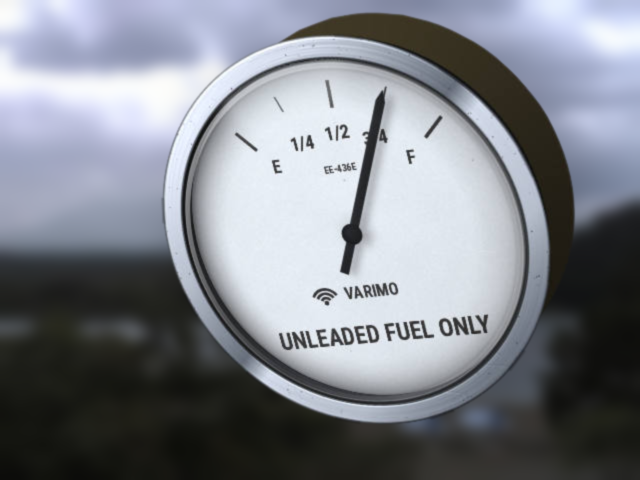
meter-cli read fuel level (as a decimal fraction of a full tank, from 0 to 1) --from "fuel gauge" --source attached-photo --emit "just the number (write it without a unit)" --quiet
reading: 0.75
